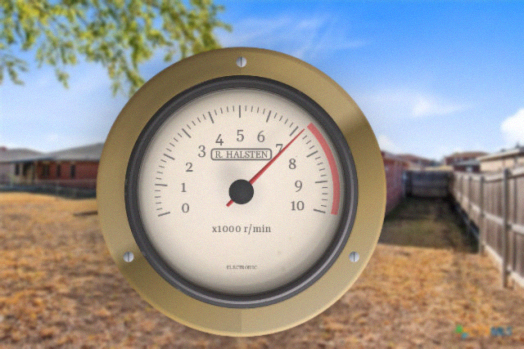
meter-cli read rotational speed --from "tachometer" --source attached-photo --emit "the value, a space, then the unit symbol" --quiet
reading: 7200 rpm
